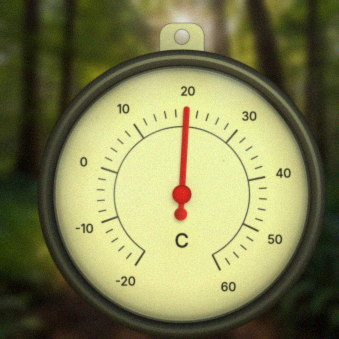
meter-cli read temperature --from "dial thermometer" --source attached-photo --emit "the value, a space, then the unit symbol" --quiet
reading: 20 °C
